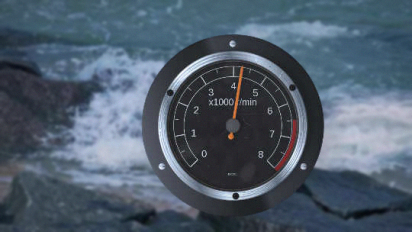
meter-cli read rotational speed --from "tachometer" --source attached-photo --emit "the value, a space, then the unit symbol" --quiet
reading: 4250 rpm
